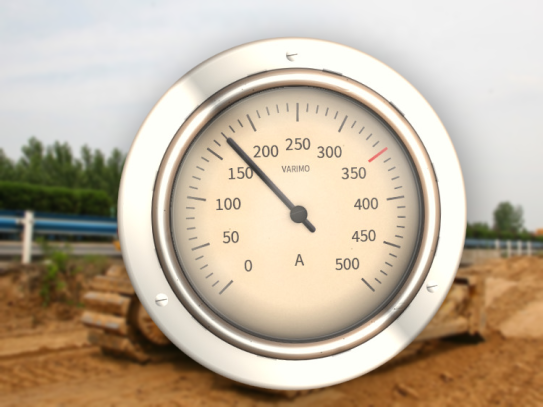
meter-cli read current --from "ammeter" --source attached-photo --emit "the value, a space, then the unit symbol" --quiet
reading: 170 A
